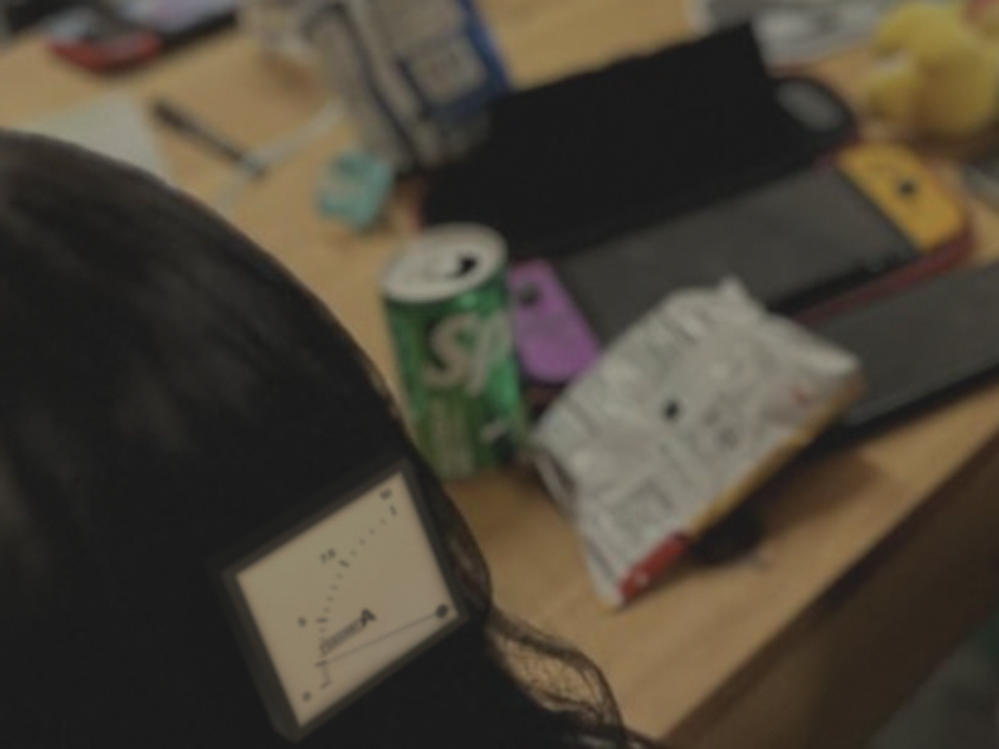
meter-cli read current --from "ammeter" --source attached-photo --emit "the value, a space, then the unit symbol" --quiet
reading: 2.5 A
